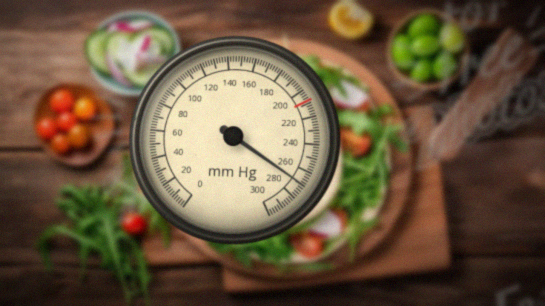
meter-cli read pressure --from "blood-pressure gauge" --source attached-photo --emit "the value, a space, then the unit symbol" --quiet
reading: 270 mmHg
